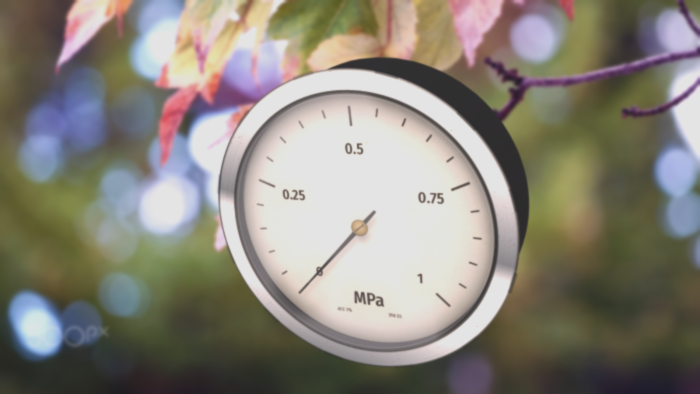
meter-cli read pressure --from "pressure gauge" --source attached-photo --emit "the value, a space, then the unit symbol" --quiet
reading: 0 MPa
